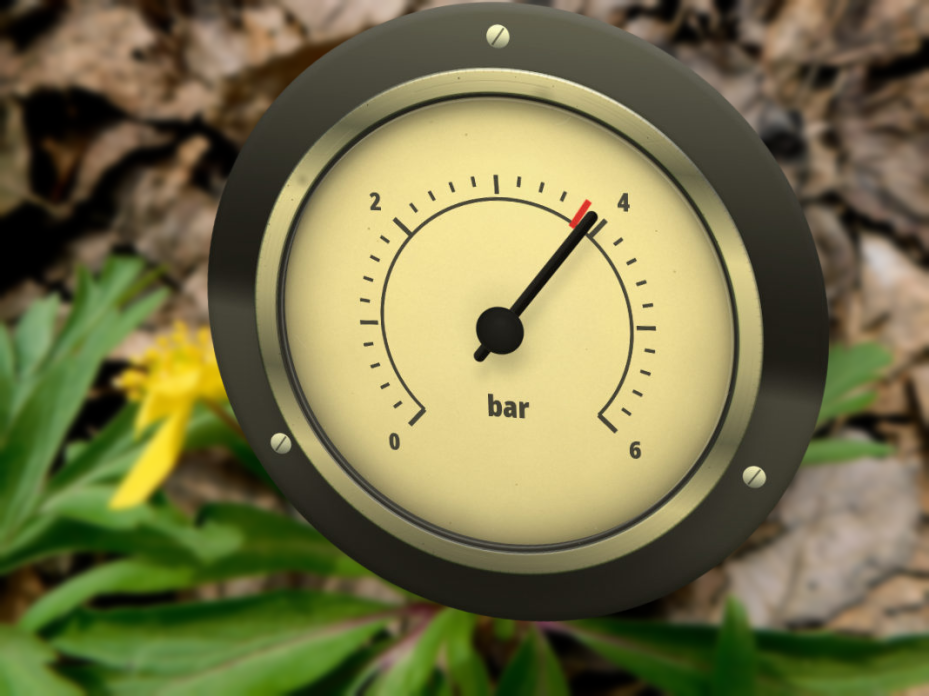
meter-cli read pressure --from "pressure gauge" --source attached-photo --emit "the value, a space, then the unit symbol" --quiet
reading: 3.9 bar
